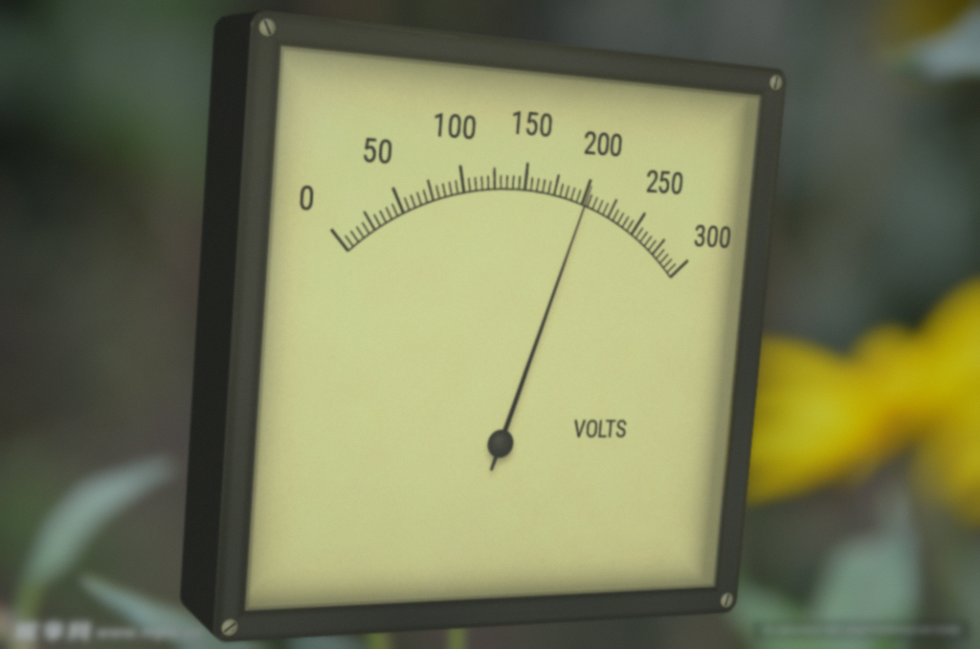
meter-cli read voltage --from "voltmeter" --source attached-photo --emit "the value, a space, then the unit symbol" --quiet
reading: 200 V
